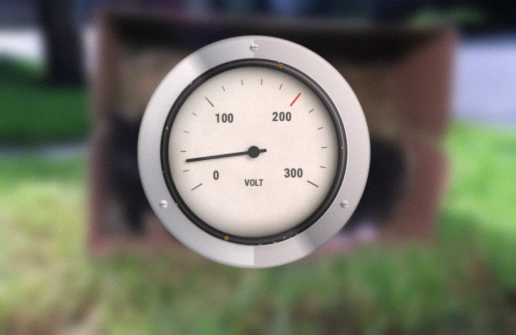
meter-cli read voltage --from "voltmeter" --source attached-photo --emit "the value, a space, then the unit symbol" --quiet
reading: 30 V
